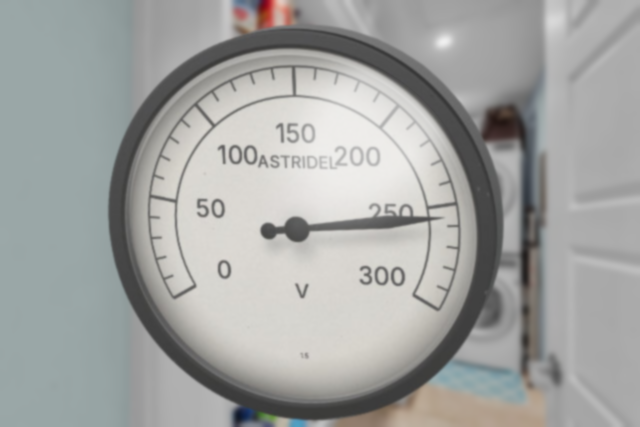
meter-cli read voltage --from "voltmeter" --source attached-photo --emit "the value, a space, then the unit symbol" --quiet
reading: 255 V
